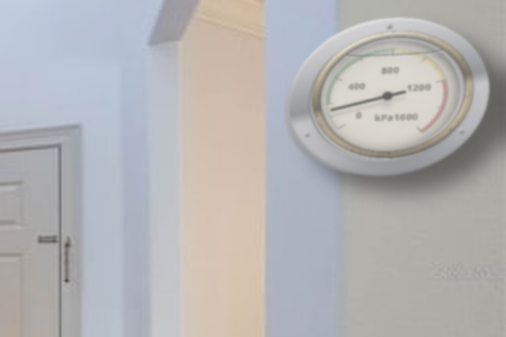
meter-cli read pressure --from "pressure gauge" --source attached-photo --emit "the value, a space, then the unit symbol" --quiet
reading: 150 kPa
